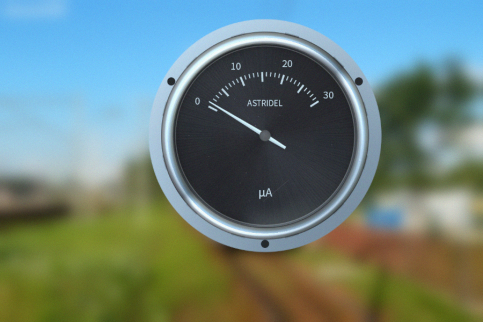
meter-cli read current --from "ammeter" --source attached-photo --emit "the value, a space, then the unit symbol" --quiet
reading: 1 µA
